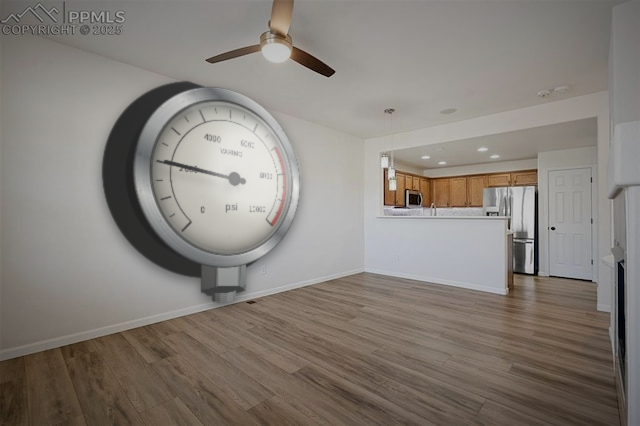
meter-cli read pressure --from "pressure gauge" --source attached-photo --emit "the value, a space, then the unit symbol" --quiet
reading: 2000 psi
